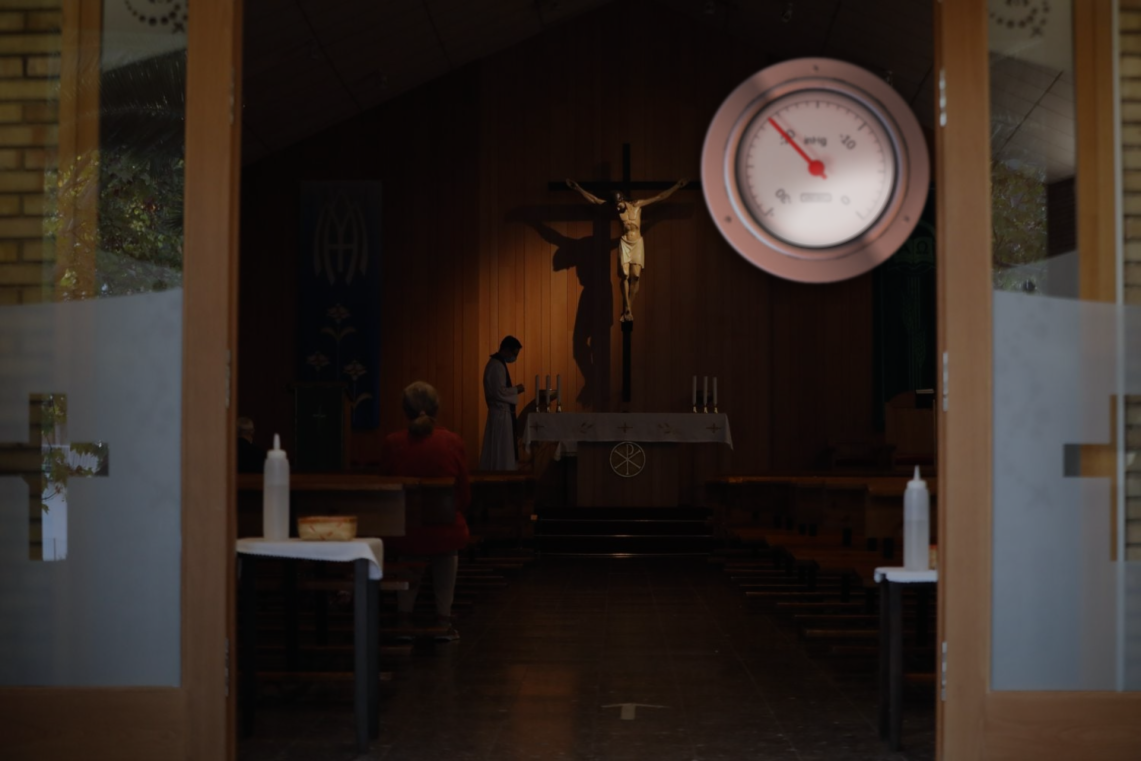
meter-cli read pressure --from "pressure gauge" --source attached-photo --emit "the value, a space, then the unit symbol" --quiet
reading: -20 inHg
